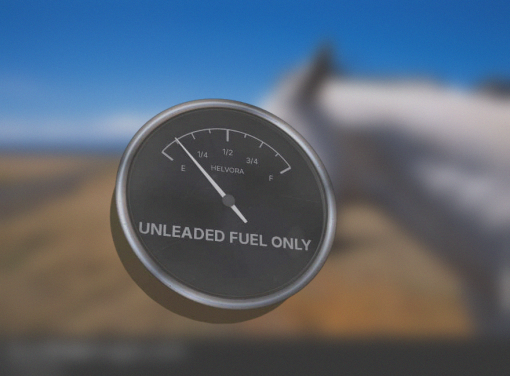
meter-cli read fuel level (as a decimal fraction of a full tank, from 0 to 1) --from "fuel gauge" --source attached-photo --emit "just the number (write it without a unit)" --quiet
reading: 0.125
